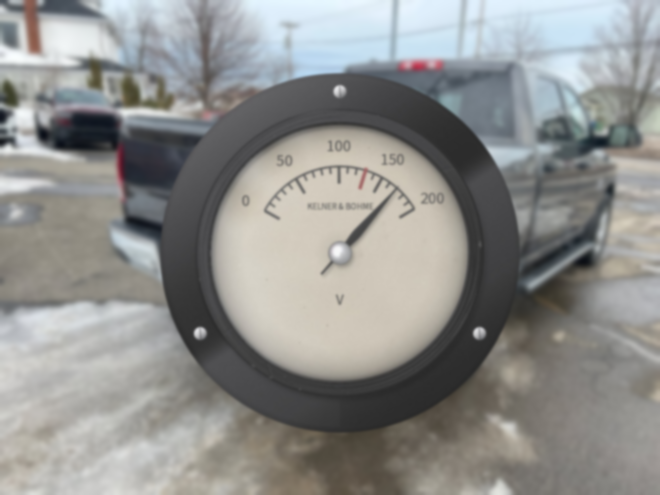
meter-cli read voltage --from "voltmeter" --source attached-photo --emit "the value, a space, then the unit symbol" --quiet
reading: 170 V
